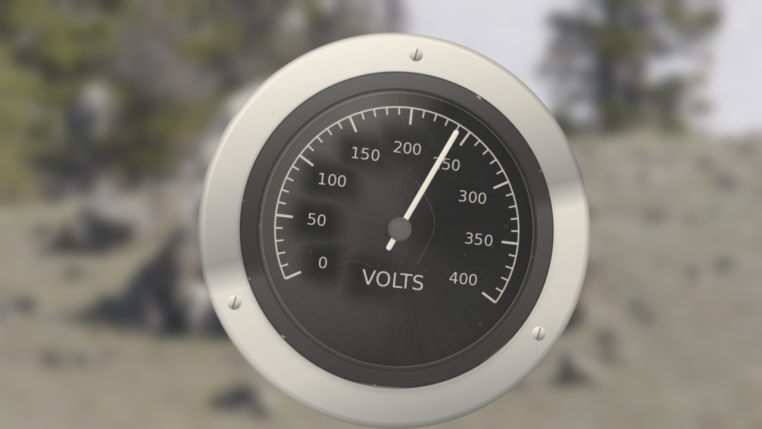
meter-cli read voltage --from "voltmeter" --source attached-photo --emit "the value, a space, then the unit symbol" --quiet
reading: 240 V
